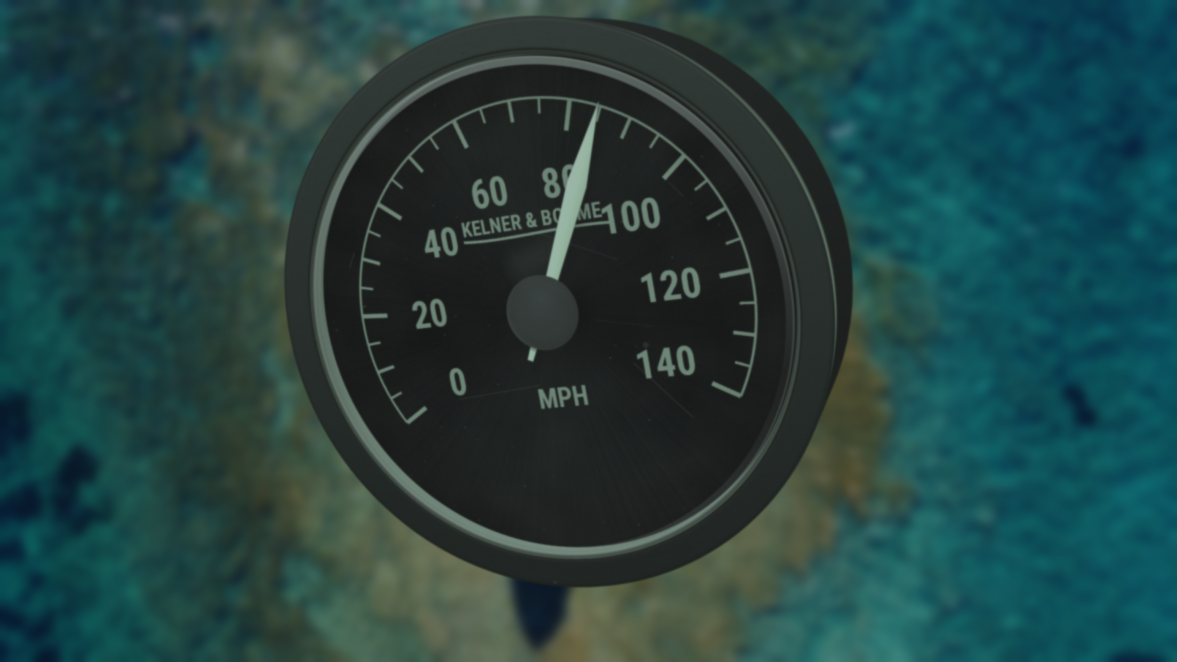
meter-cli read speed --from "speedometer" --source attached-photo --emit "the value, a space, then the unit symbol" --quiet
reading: 85 mph
